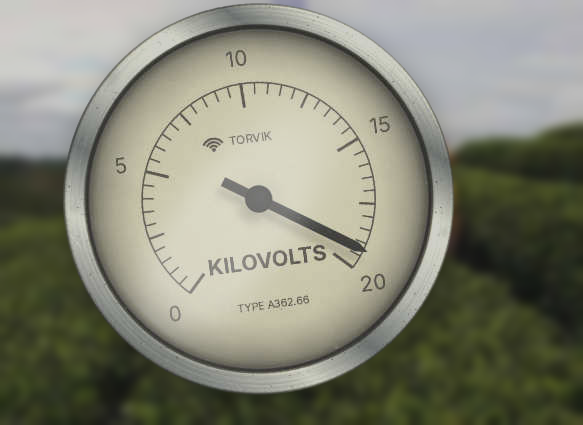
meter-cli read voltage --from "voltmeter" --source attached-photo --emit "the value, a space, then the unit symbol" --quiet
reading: 19.25 kV
